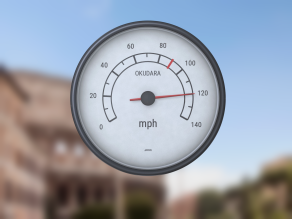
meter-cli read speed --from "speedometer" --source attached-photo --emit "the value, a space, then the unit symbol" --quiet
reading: 120 mph
